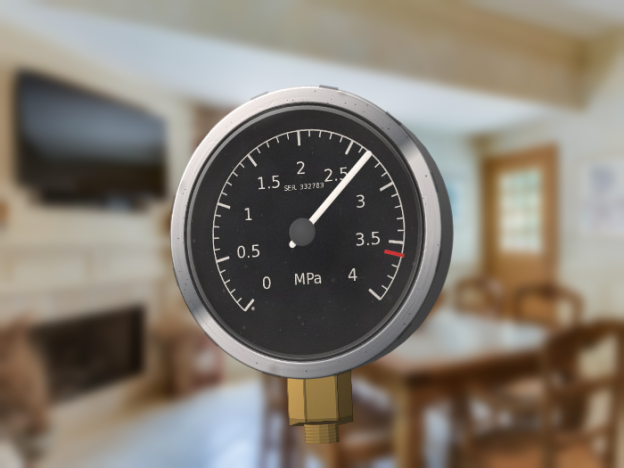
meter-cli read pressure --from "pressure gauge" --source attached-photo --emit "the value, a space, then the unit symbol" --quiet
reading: 2.7 MPa
